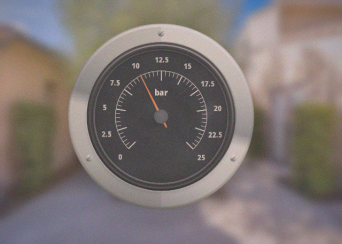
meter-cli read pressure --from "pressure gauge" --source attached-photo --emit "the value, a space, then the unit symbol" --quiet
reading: 10 bar
